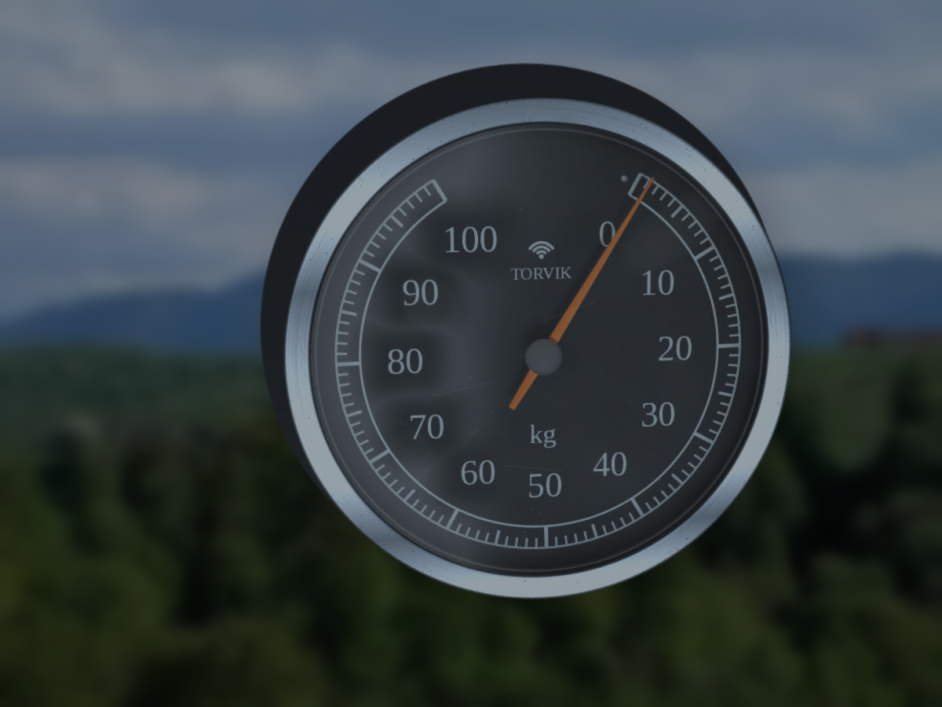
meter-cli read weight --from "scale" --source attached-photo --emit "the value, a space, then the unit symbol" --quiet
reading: 1 kg
